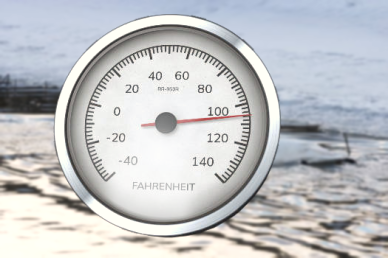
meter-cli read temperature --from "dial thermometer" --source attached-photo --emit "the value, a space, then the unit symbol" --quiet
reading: 106 °F
